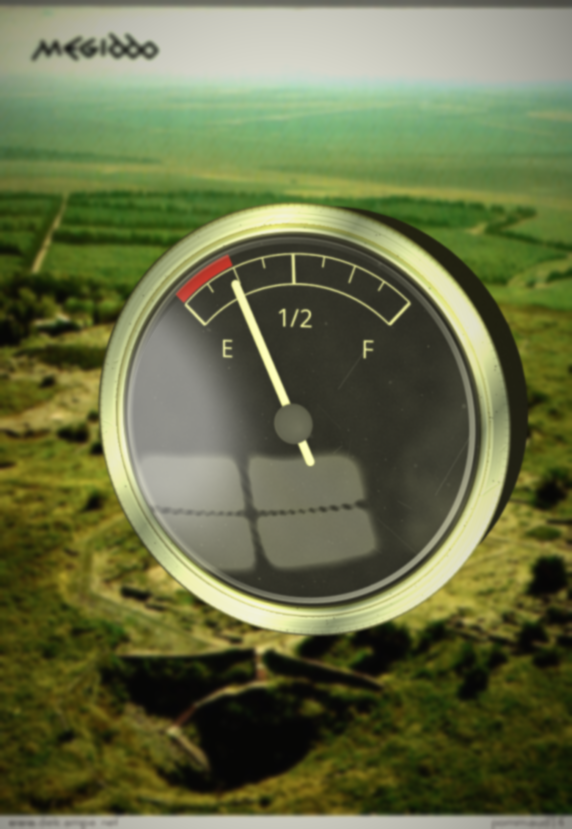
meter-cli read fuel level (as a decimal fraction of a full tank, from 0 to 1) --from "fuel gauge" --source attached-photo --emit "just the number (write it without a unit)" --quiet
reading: 0.25
